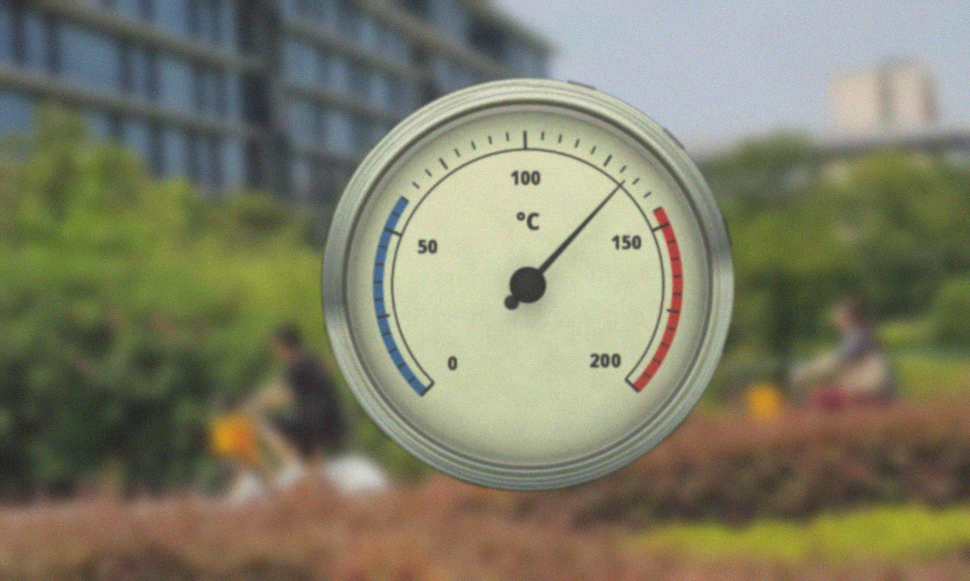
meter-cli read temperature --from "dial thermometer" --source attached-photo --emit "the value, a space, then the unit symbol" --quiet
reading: 132.5 °C
